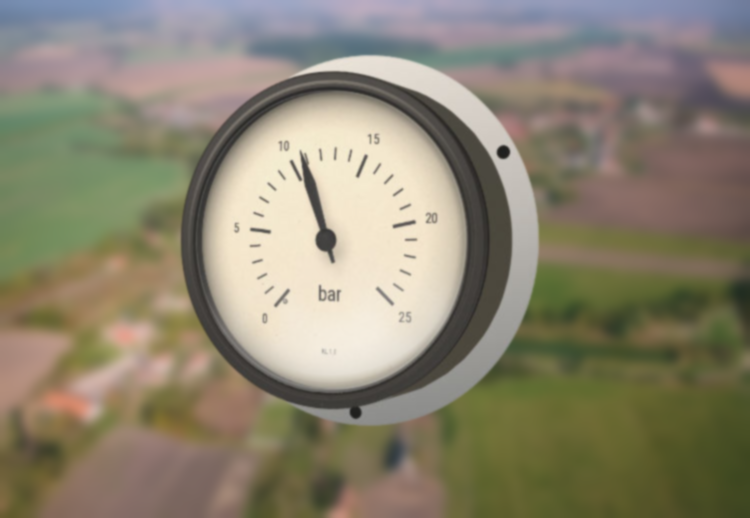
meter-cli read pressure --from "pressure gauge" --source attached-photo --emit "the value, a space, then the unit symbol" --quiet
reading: 11 bar
